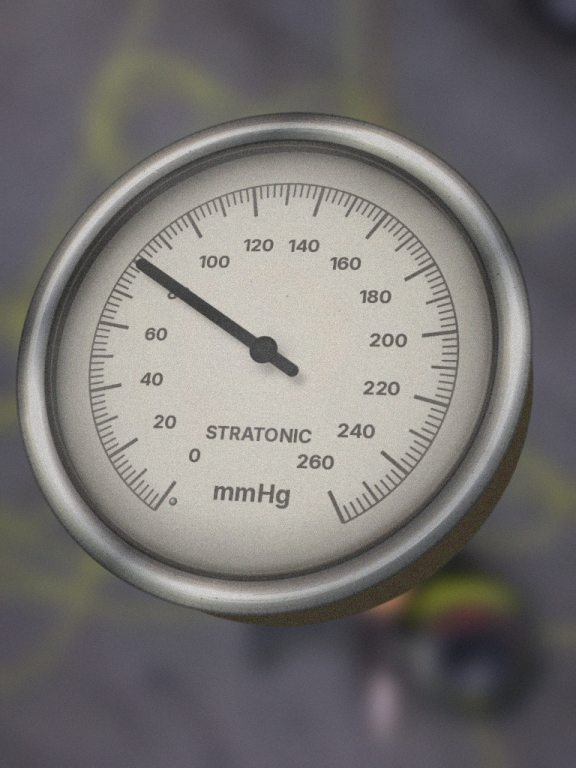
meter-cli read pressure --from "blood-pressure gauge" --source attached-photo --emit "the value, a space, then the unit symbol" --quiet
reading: 80 mmHg
